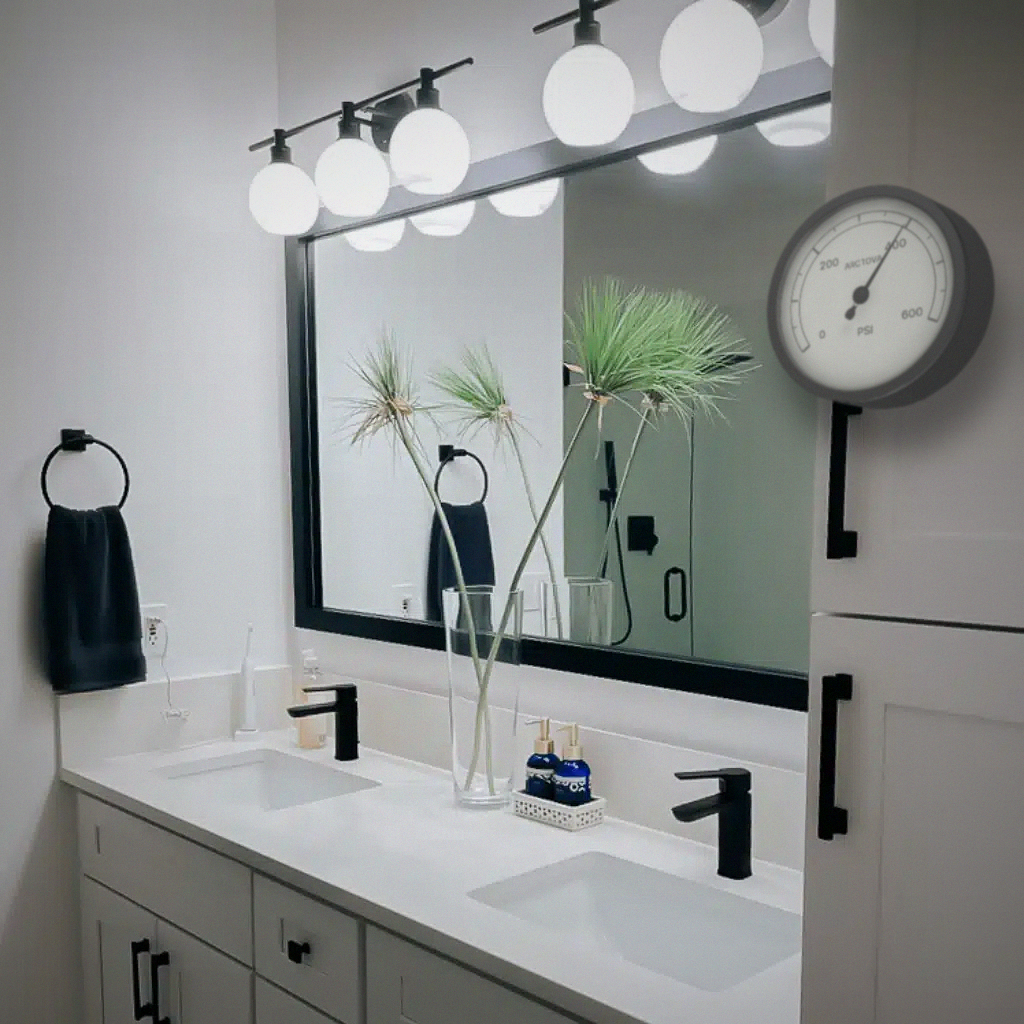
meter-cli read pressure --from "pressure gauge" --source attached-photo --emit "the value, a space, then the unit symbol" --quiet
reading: 400 psi
